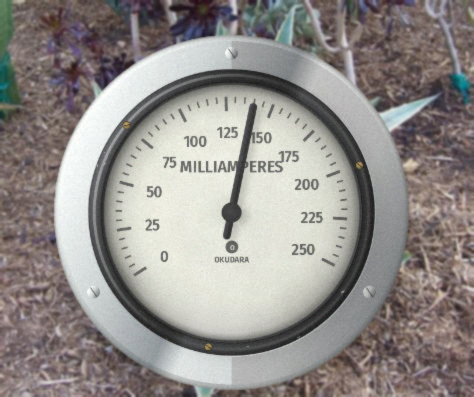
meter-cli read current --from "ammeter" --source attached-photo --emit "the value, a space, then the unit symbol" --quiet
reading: 140 mA
